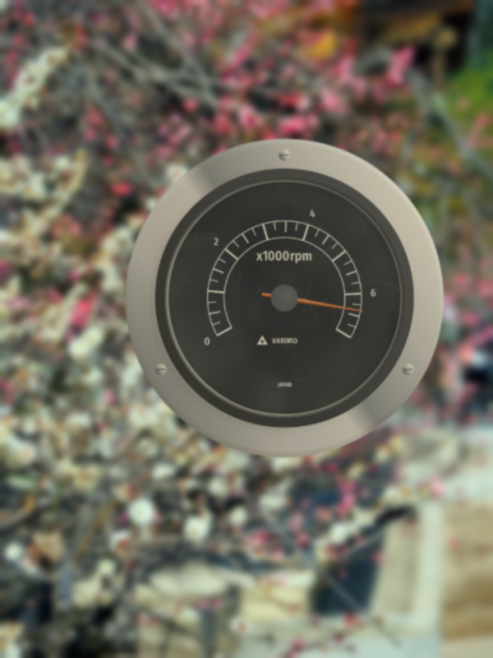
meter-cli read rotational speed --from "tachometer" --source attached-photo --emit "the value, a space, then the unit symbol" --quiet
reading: 6375 rpm
